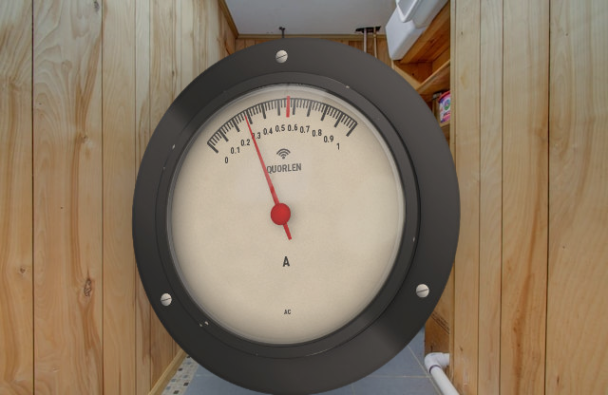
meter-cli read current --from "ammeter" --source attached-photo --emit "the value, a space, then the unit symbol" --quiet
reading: 0.3 A
